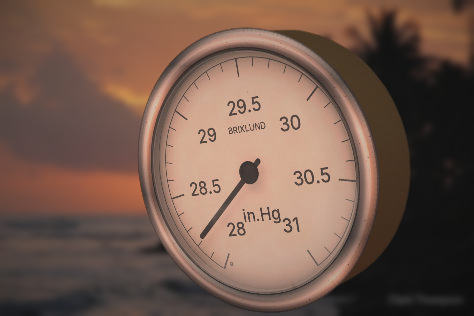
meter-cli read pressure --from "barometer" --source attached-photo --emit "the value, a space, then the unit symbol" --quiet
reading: 28.2 inHg
